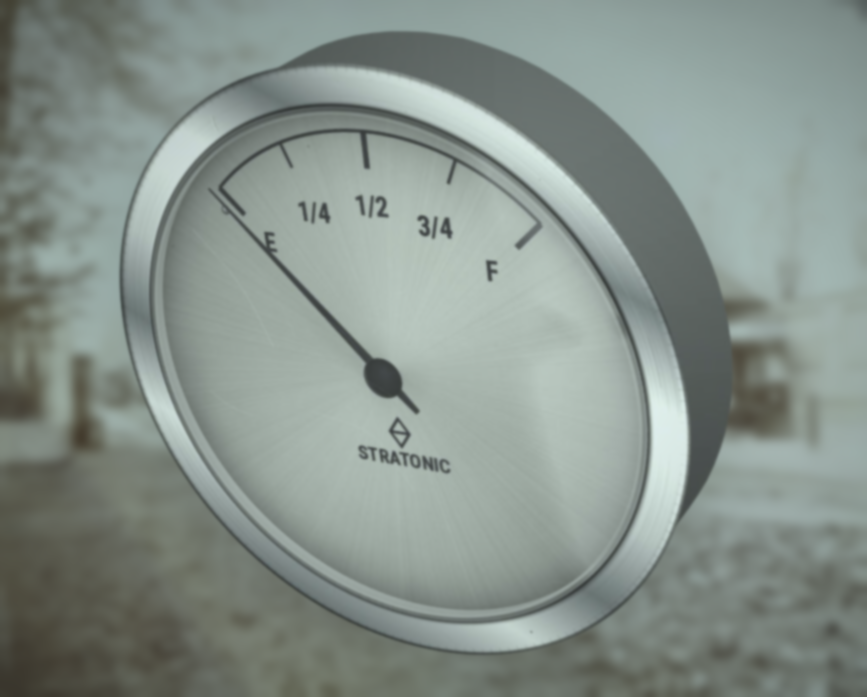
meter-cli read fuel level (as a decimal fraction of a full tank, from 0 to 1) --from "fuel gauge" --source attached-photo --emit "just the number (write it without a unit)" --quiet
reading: 0
